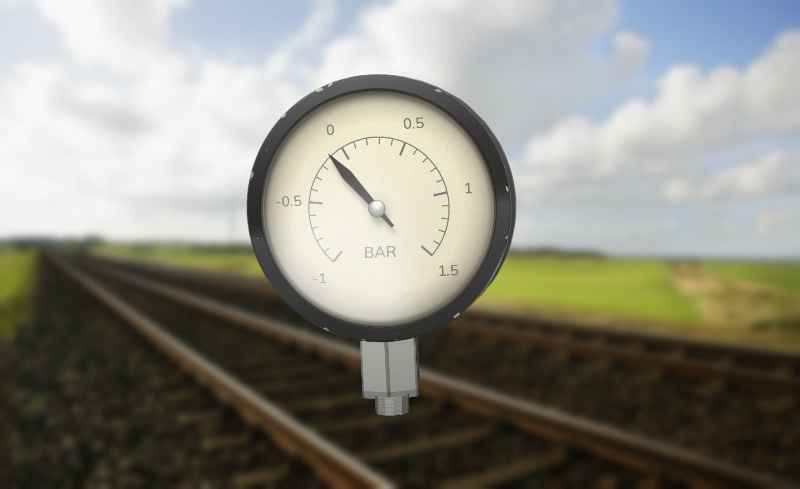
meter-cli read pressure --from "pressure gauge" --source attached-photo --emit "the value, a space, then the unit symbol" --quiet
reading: -0.1 bar
